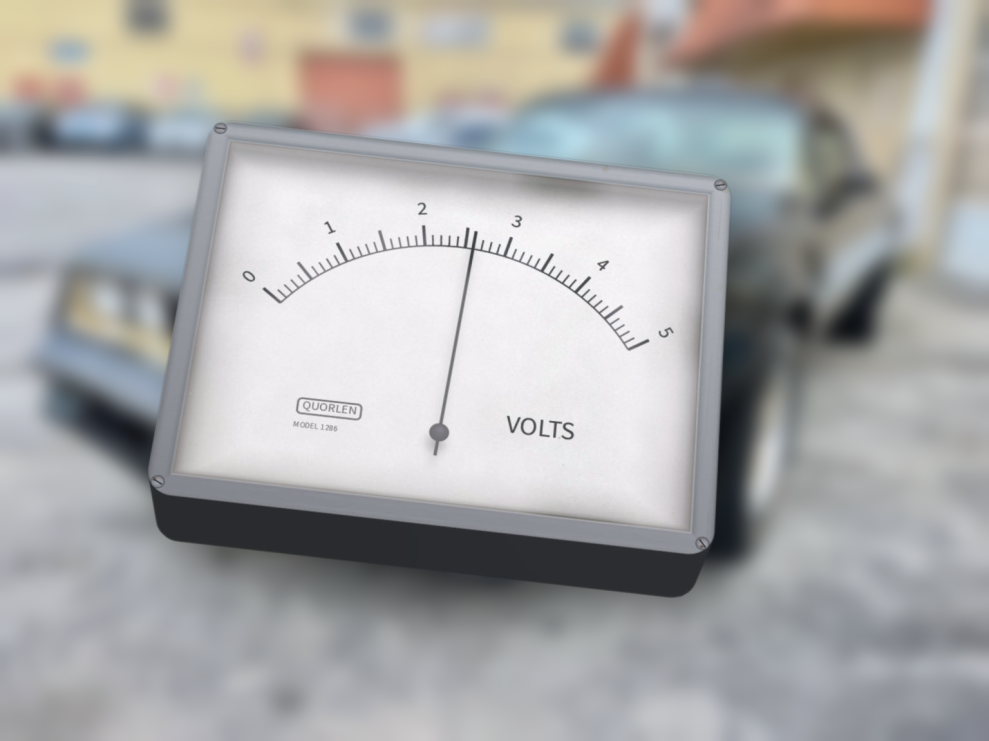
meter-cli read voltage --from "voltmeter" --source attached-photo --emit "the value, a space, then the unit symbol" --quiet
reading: 2.6 V
